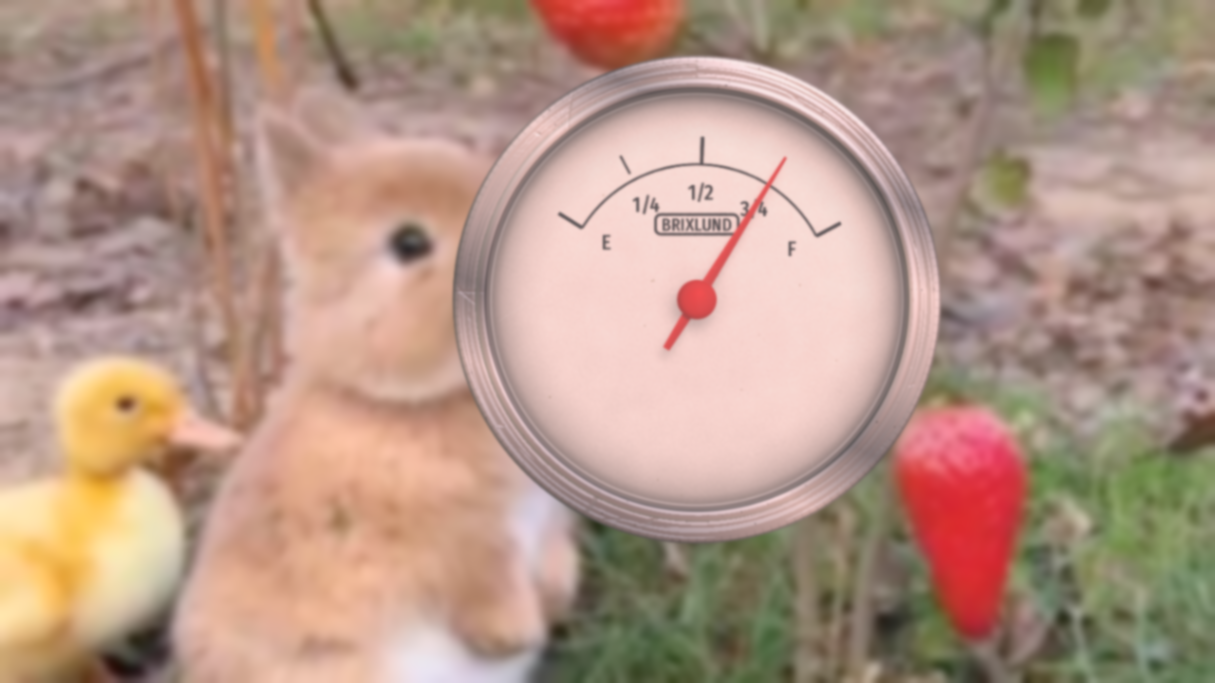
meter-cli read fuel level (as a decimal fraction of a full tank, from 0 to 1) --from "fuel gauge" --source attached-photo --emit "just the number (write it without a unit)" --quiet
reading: 0.75
